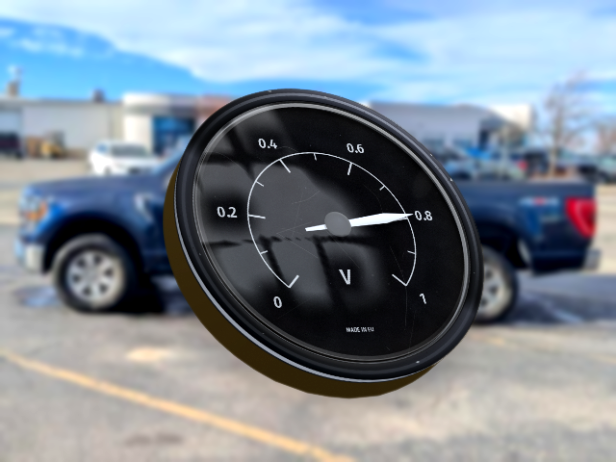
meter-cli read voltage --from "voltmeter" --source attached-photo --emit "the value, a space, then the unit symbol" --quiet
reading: 0.8 V
